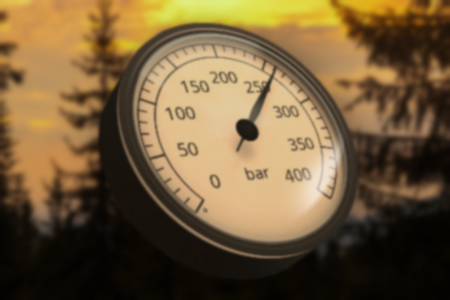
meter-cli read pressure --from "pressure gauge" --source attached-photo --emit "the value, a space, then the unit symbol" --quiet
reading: 260 bar
